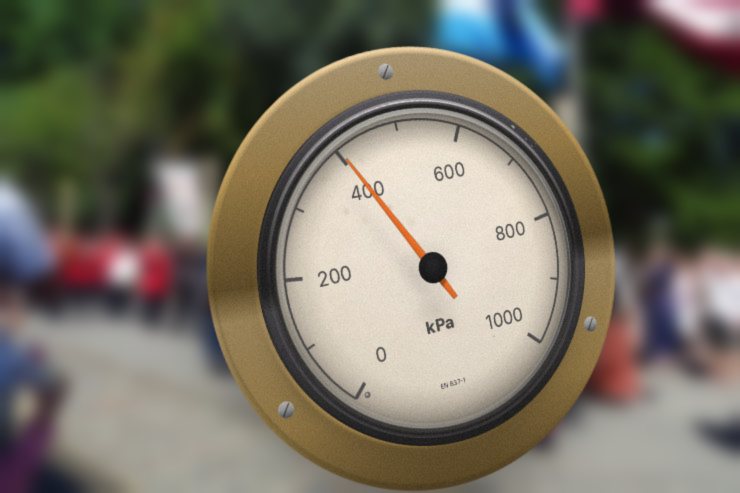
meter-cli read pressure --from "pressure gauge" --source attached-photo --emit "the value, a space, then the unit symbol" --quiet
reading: 400 kPa
